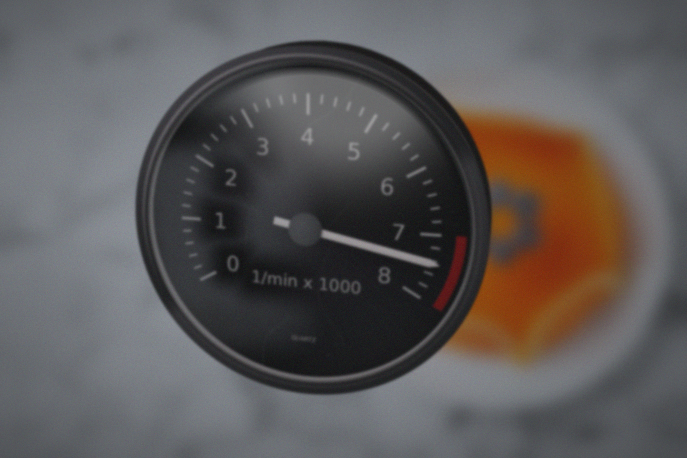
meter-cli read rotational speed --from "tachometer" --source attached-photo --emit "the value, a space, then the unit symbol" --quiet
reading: 7400 rpm
